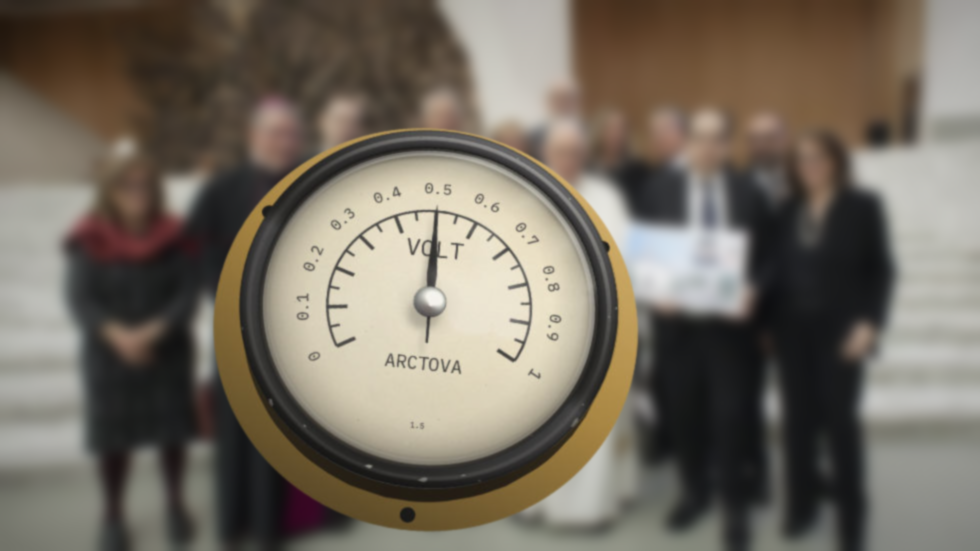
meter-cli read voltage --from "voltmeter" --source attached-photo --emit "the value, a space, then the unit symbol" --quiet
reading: 0.5 V
